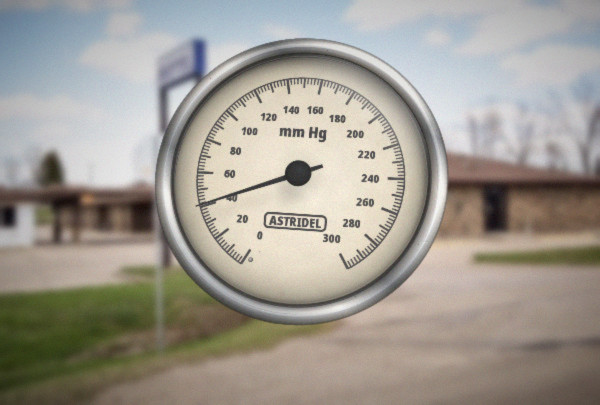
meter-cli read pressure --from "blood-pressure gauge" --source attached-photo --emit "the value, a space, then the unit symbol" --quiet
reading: 40 mmHg
